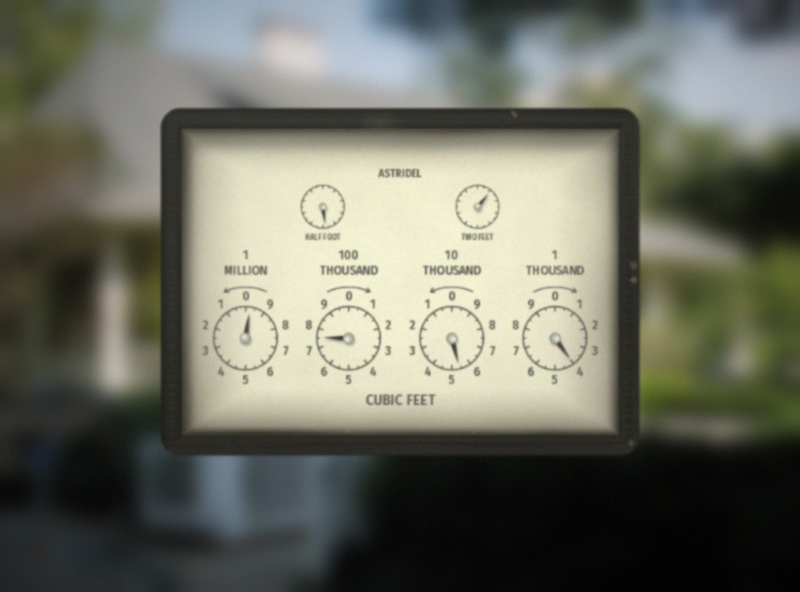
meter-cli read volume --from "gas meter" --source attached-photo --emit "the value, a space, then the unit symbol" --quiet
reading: 975400 ft³
